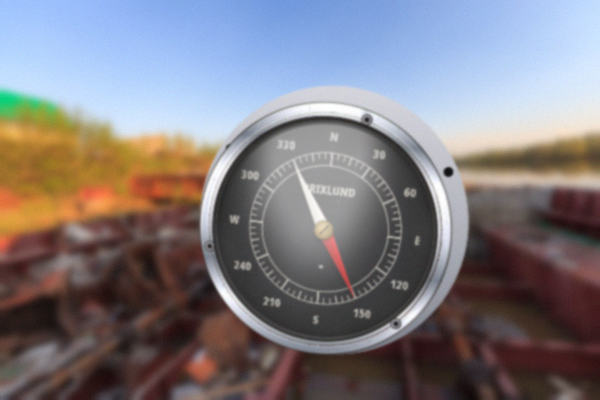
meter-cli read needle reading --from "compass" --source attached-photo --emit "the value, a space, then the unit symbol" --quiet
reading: 150 °
